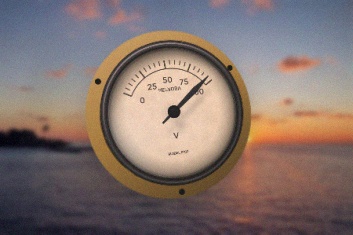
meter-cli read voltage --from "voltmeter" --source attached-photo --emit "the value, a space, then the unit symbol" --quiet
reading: 95 V
